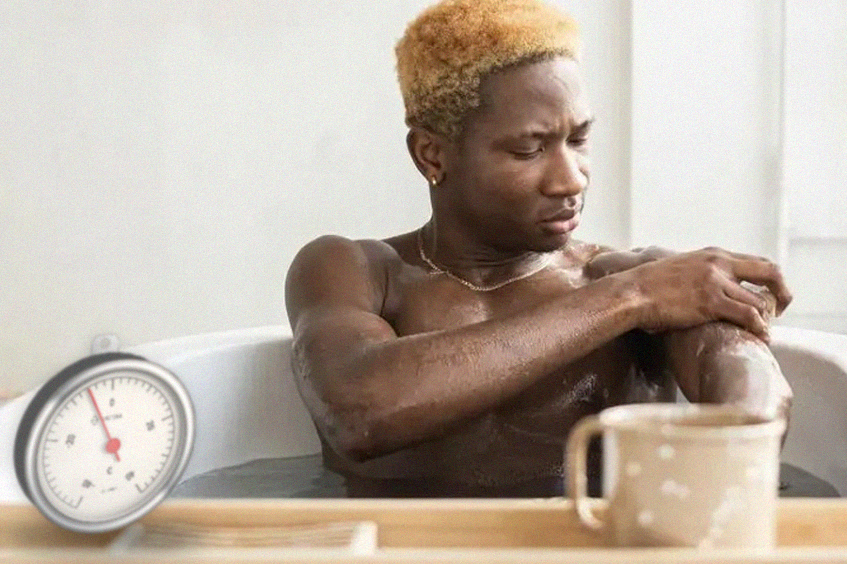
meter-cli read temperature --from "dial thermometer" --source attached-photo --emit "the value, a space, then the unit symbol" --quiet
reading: -6 °C
